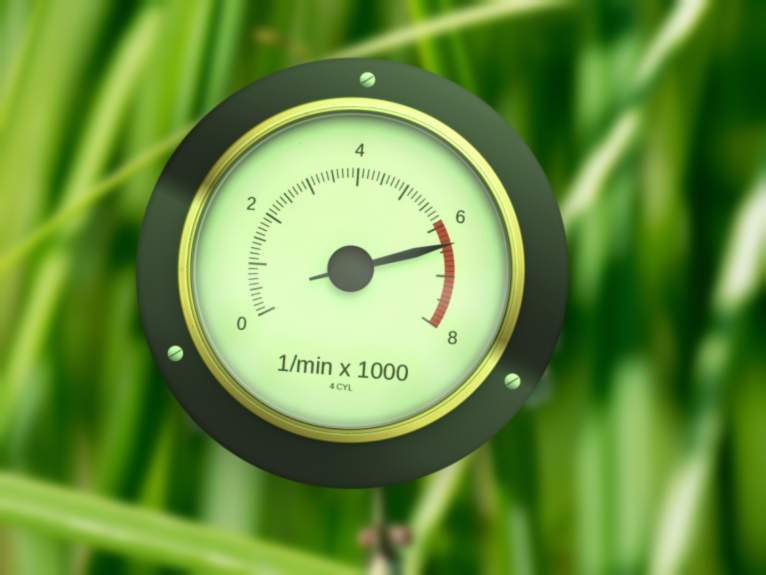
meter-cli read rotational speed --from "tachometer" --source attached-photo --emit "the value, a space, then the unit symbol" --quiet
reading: 6400 rpm
